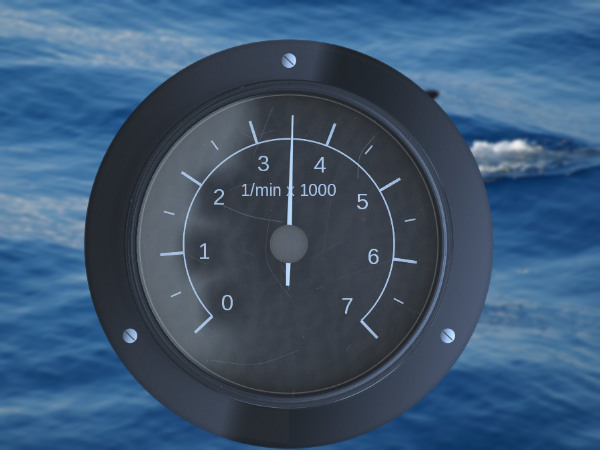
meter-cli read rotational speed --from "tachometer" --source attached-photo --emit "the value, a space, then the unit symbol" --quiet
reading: 3500 rpm
